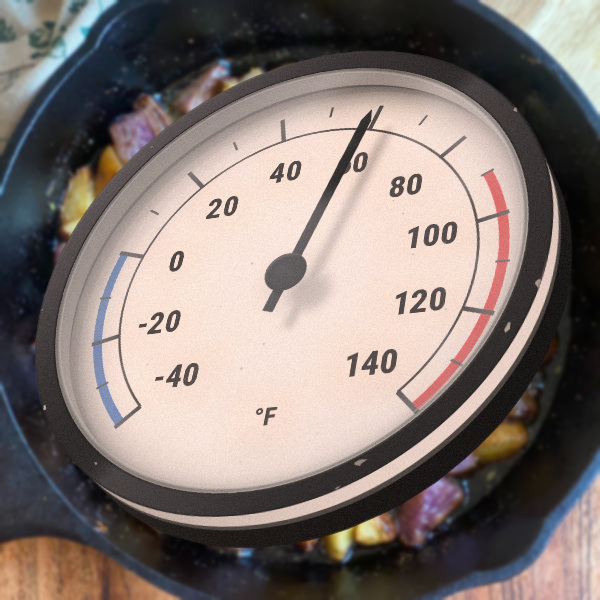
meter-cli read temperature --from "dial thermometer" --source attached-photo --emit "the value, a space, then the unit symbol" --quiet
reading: 60 °F
